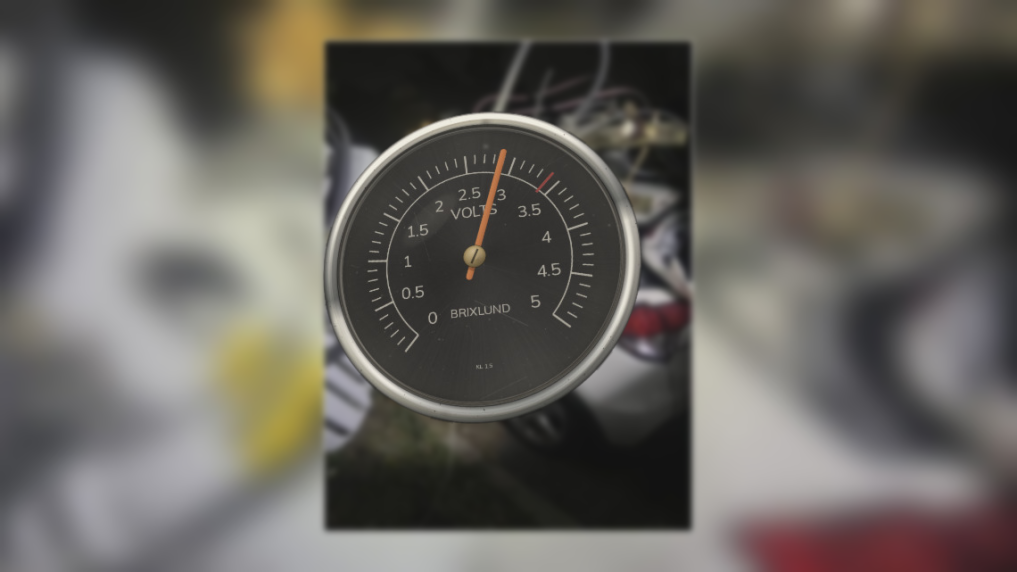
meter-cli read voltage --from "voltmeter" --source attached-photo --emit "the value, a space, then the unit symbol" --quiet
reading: 2.9 V
